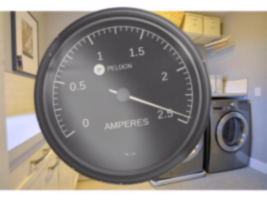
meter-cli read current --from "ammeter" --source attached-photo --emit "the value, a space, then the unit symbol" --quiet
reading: 2.45 A
